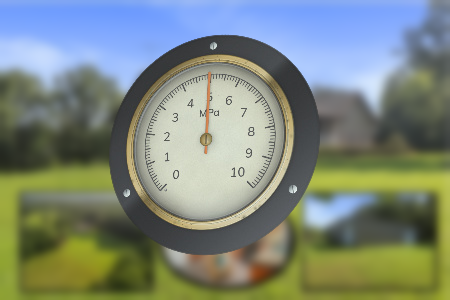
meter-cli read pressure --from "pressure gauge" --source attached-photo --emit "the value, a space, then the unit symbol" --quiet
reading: 5 MPa
